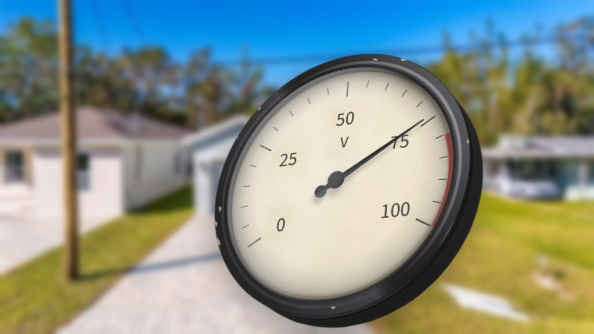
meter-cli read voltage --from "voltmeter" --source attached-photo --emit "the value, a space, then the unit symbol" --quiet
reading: 75 V
